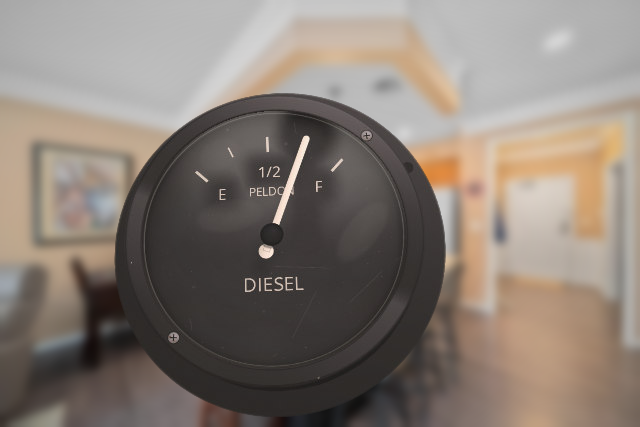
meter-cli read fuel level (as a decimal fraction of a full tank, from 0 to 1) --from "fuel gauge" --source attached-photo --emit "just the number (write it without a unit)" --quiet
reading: 0.75
